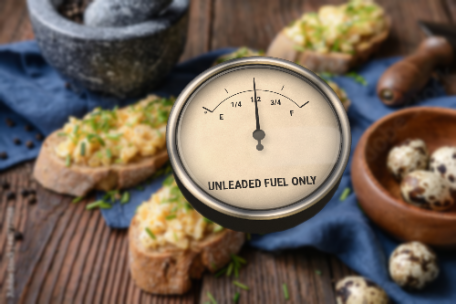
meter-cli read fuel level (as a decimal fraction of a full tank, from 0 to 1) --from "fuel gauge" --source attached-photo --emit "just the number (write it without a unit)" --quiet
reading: 0.5
